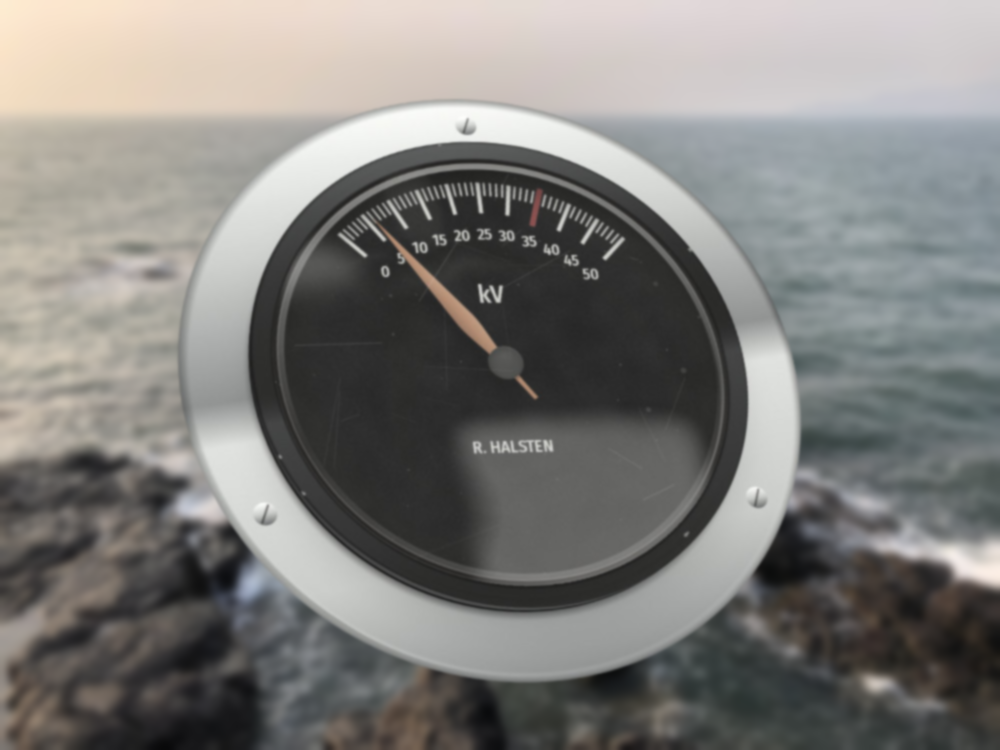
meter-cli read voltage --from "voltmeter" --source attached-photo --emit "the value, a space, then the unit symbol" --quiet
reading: 5 kV
